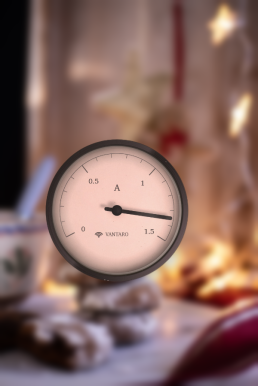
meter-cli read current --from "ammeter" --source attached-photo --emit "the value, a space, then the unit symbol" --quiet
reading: 1.35 A
